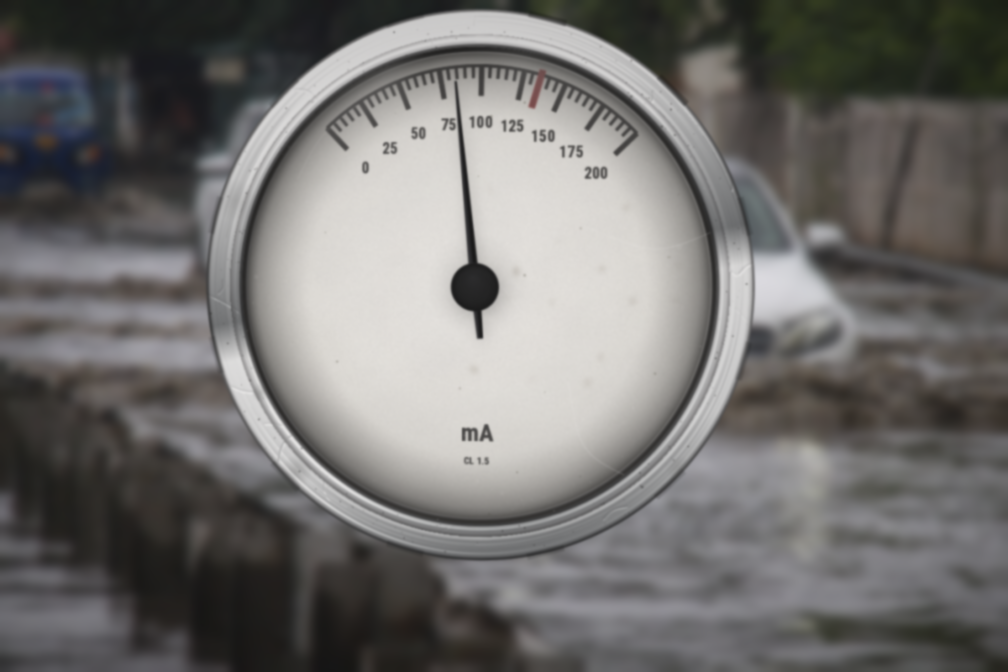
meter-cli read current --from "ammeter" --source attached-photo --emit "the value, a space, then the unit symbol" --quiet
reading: 85 mA
